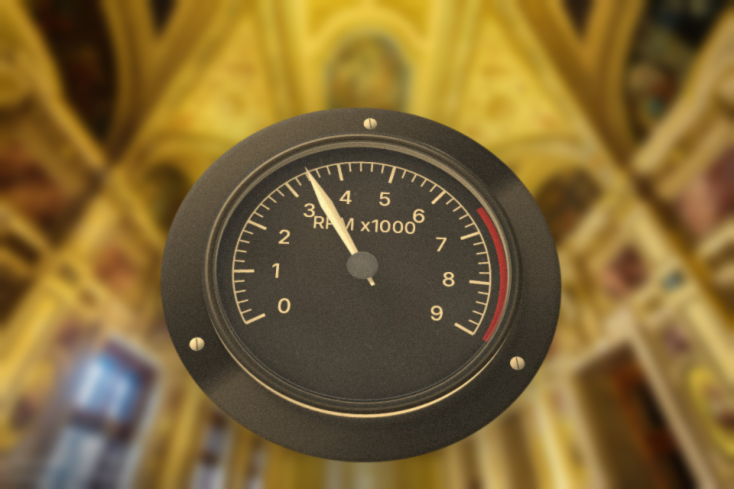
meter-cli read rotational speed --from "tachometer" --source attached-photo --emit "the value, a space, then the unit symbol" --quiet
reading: 3400 rpm
